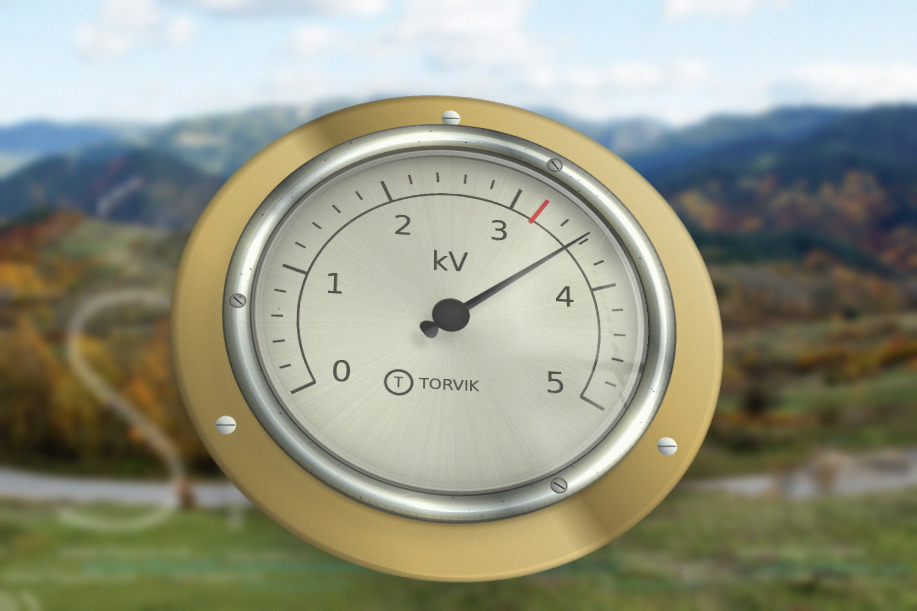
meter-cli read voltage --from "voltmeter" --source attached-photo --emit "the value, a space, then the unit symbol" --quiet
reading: 3.6 kV
